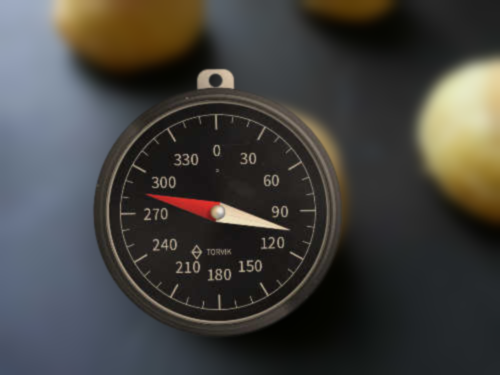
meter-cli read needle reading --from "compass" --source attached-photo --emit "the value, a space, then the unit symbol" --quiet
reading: 285 °
